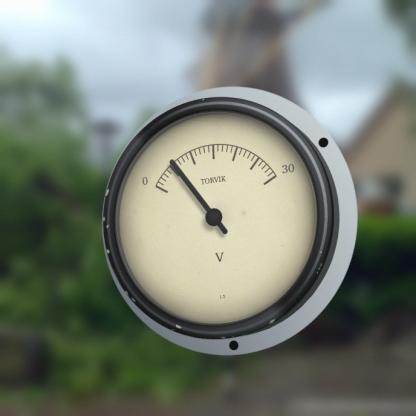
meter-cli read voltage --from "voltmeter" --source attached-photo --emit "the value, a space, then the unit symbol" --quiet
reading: 6 V
